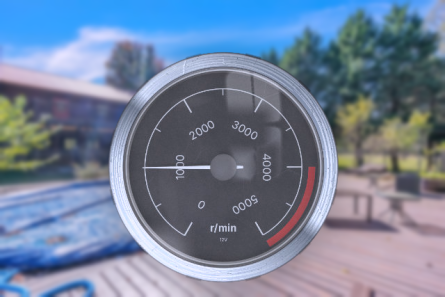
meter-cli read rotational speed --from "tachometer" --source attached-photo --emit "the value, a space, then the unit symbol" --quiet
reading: 1000 rpm
